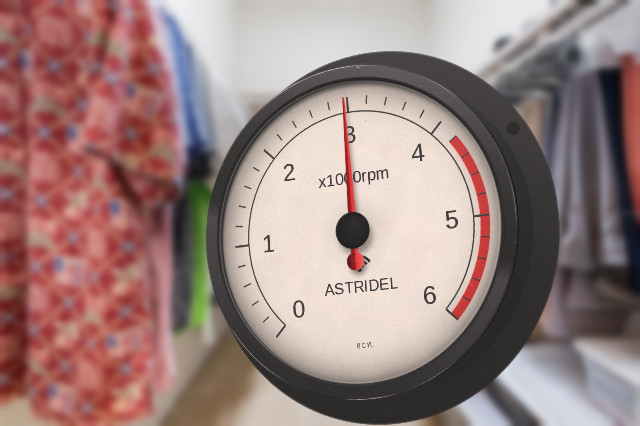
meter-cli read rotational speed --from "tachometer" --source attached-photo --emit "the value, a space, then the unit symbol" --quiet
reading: 3000 rpm
